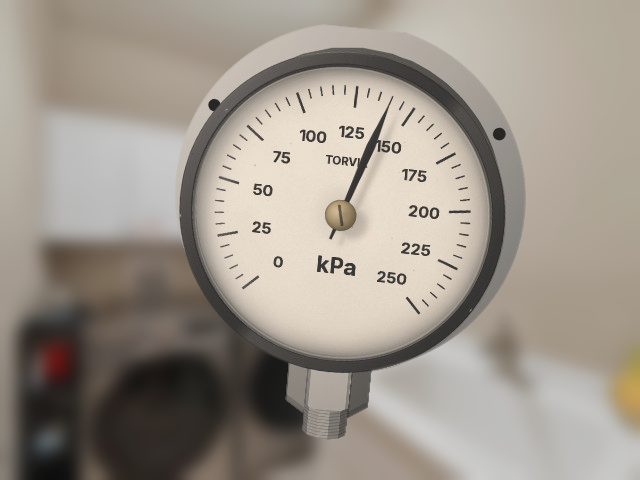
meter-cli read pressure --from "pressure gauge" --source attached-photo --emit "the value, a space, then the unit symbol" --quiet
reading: 140 kPa
